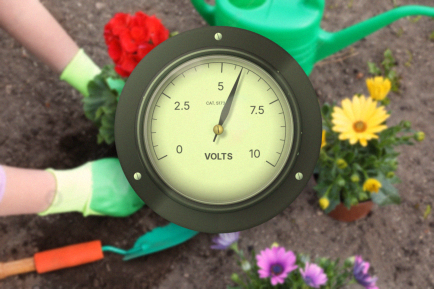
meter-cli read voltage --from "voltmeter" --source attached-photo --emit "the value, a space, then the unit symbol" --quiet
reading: 5.75 V
